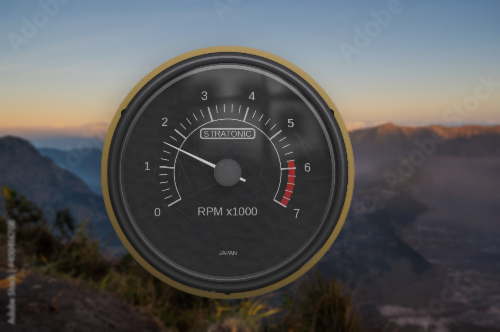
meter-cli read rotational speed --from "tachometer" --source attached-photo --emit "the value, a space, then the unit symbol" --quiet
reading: 1600 rpm
